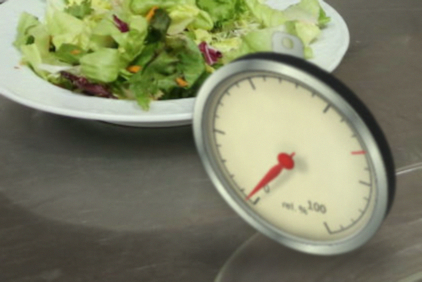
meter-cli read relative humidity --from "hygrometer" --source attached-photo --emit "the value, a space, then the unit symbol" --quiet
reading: 2 %
